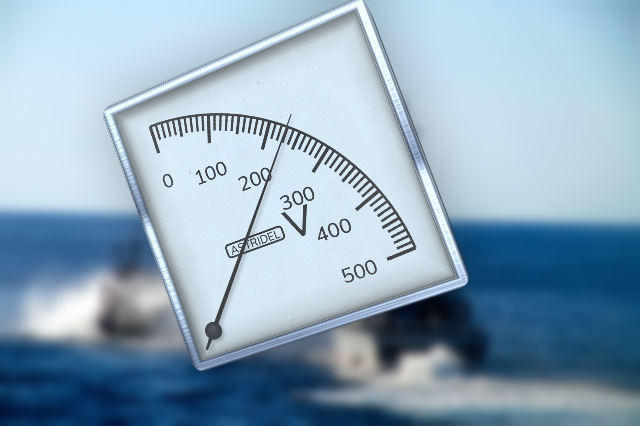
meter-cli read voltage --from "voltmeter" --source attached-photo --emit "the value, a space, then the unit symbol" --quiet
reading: 230 V
